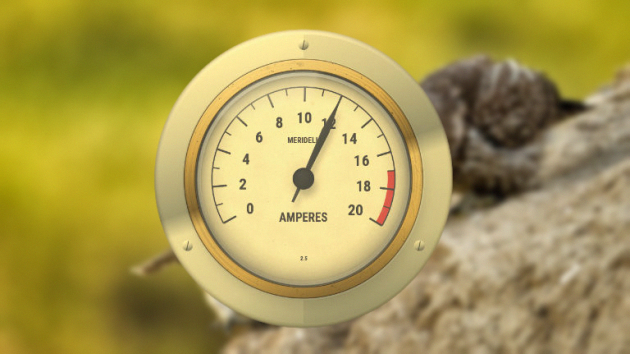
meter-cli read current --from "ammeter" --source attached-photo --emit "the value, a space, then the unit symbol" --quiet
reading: 12 A
